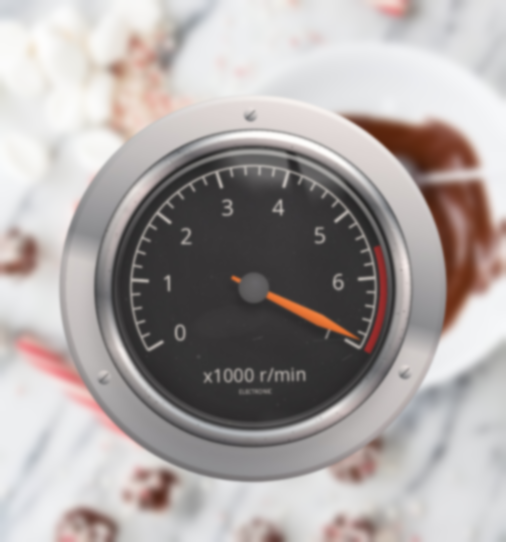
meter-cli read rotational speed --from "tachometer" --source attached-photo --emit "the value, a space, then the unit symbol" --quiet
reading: 6900 rpm
